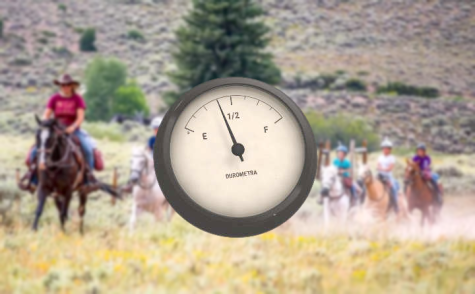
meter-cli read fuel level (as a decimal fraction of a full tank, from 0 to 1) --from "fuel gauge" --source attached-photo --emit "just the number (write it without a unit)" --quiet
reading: 0.375
